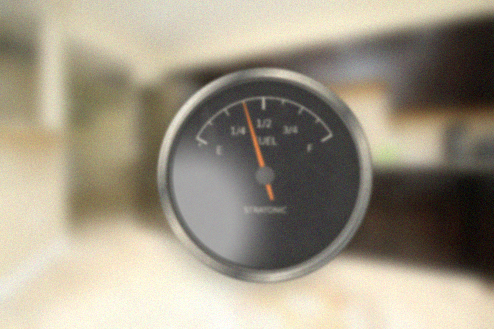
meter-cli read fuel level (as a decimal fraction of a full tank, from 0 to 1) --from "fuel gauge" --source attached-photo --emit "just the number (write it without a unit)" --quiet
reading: 0.375
